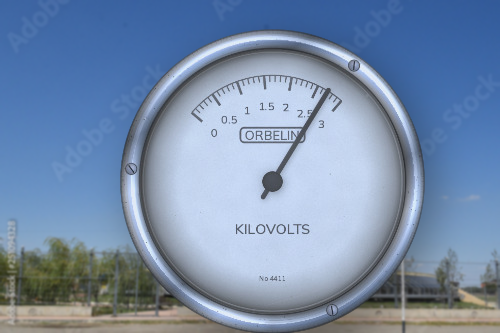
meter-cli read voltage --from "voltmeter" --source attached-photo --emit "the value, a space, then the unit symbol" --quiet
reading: 2.7 kV
